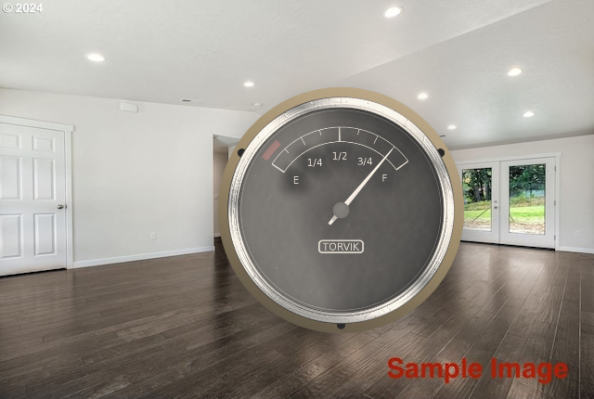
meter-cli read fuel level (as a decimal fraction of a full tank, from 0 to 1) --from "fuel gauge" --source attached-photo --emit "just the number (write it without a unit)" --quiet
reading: 0.875
